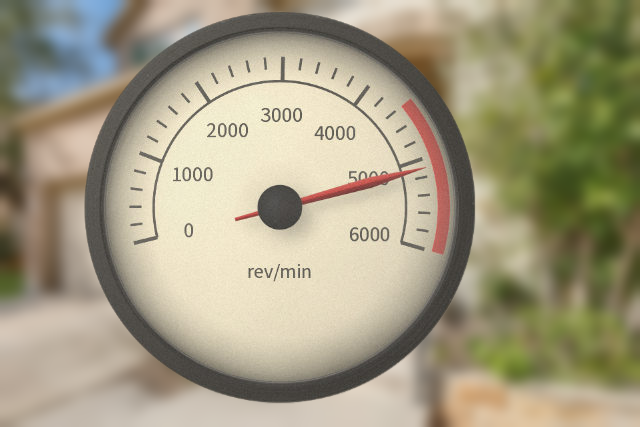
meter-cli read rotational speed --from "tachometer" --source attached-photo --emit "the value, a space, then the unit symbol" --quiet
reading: 5100 rpm
